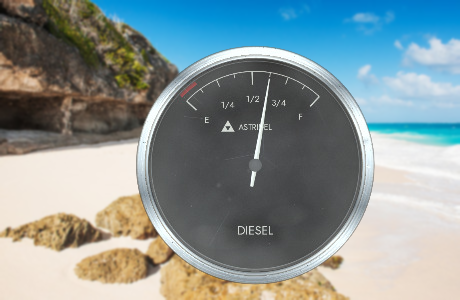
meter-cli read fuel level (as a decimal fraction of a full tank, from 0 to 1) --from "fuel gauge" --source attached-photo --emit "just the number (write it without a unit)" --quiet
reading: 0.625
